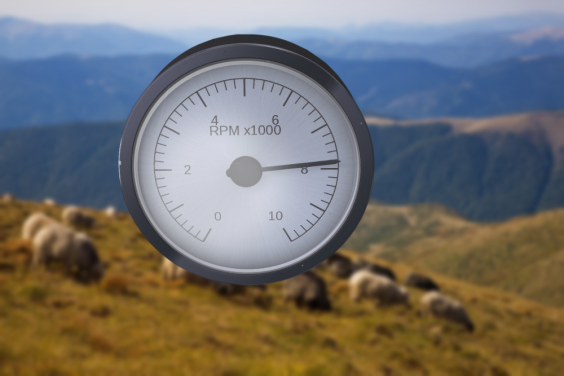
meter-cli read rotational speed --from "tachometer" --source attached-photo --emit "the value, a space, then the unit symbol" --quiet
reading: 7800 rpm
